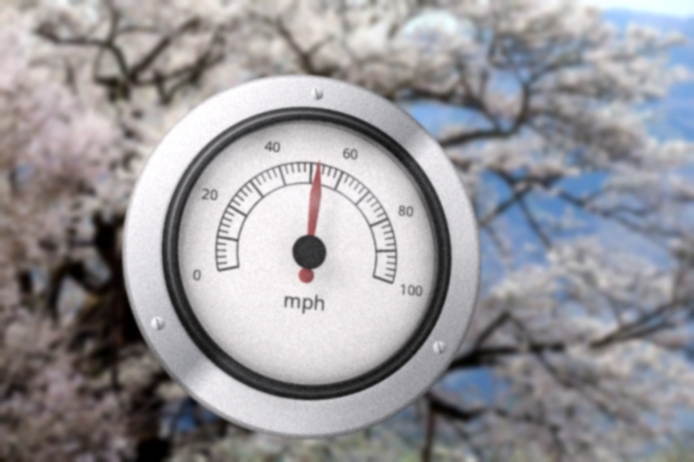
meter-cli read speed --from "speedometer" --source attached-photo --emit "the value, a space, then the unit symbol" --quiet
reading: 52 mph
